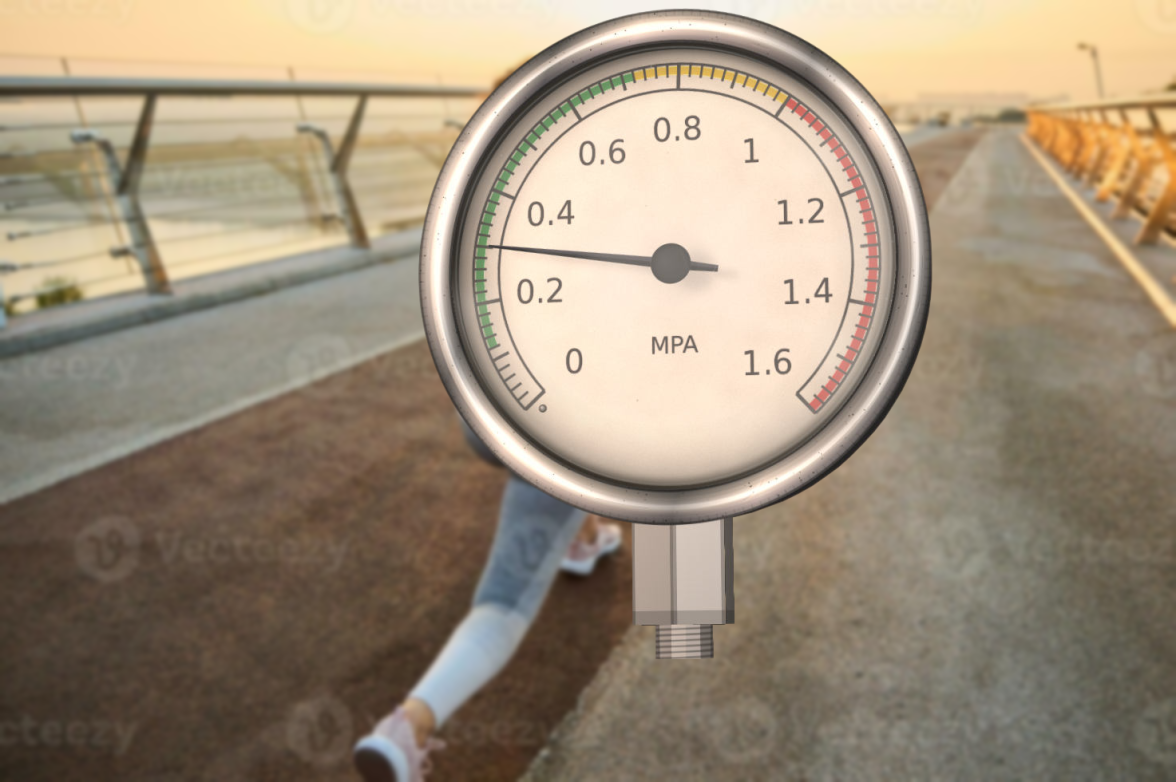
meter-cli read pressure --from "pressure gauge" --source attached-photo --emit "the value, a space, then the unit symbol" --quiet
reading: 0.3 MPa
